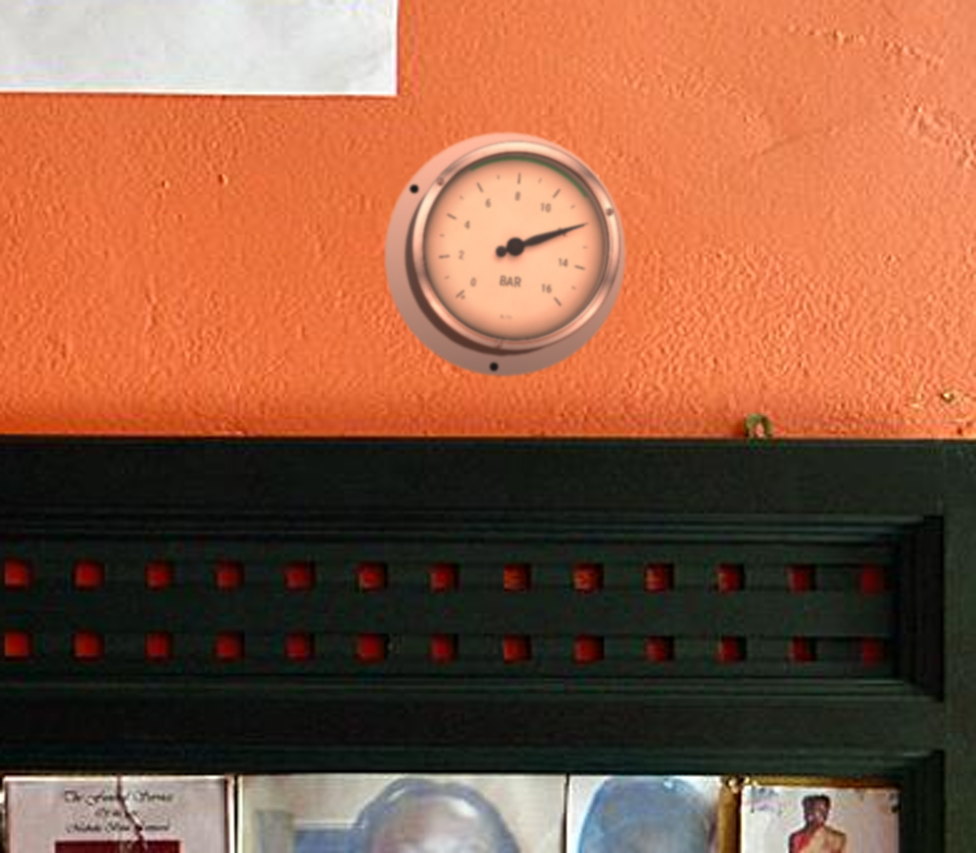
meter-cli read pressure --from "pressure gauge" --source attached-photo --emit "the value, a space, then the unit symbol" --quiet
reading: 12 bar
